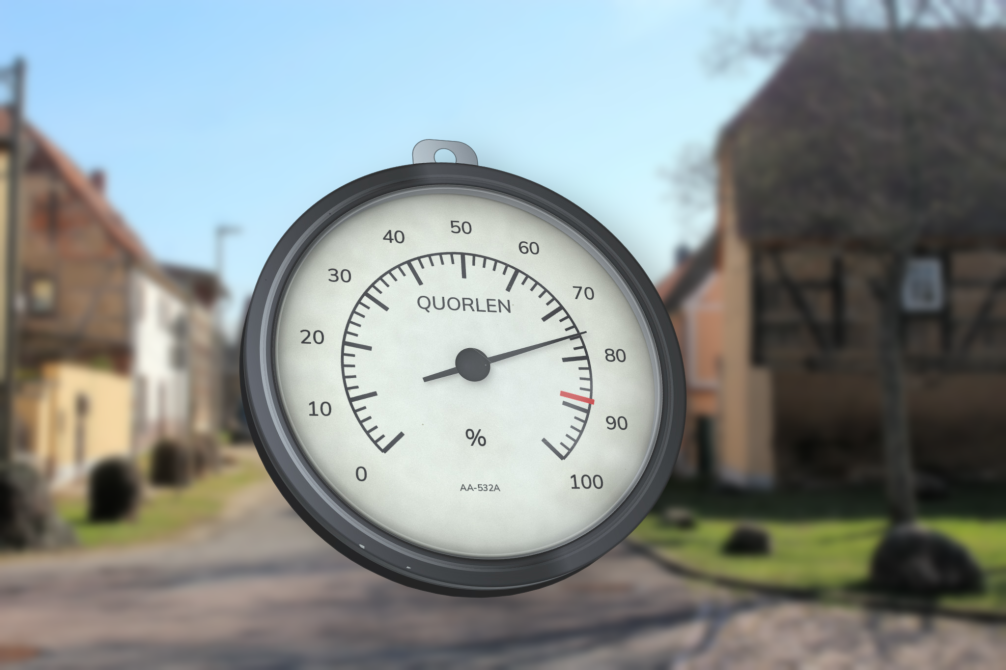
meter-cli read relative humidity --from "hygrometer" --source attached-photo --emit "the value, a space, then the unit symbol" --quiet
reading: 76 %
